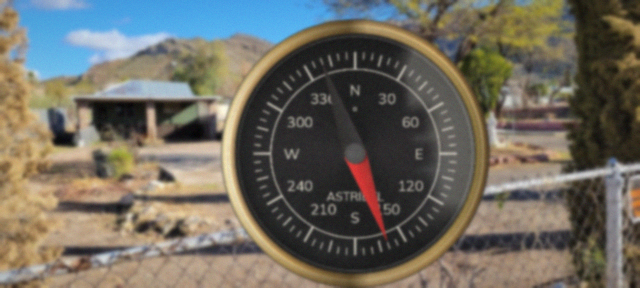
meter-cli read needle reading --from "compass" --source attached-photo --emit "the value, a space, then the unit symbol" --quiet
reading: 160 °
